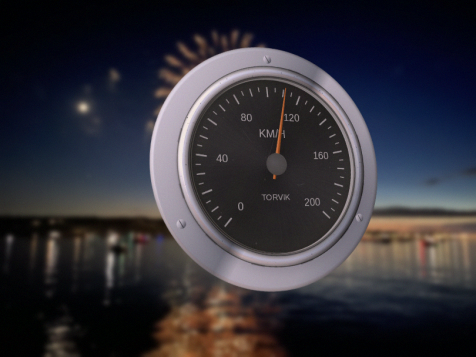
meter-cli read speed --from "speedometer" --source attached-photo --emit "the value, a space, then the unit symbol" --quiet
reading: 110 km/h
